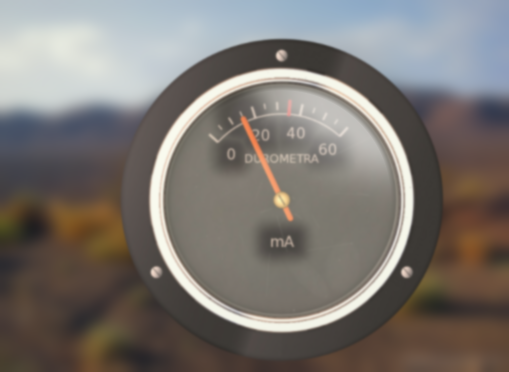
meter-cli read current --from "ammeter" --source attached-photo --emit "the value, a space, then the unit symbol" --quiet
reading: 15 mA
